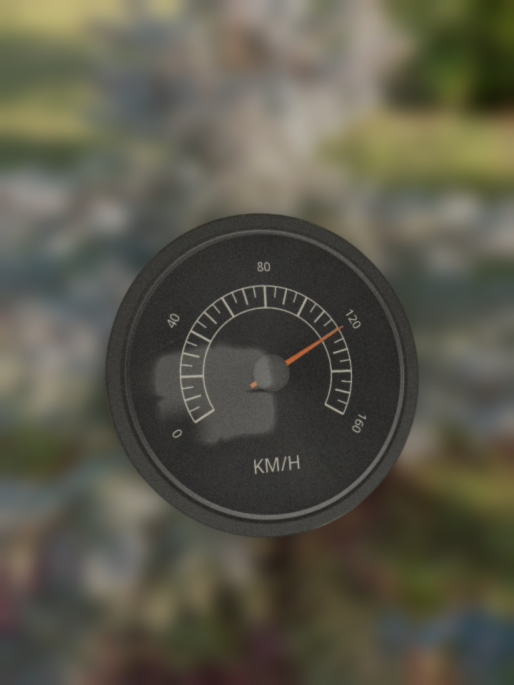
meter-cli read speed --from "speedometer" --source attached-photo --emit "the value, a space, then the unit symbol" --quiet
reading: 120 km/h
